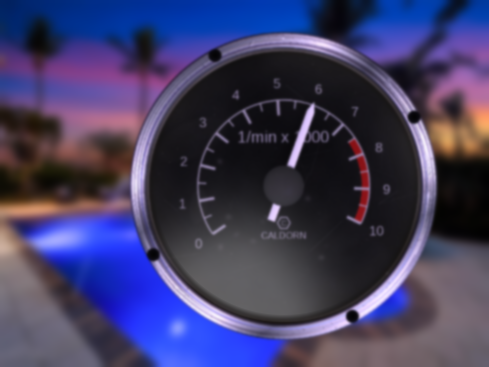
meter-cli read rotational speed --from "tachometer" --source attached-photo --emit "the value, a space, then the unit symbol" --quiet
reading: 6000 rpm
